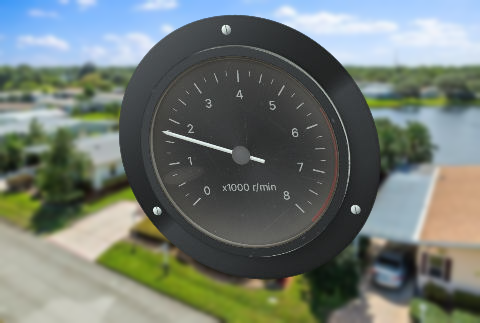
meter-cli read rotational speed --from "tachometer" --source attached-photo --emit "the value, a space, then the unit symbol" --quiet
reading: 1750 rpm
